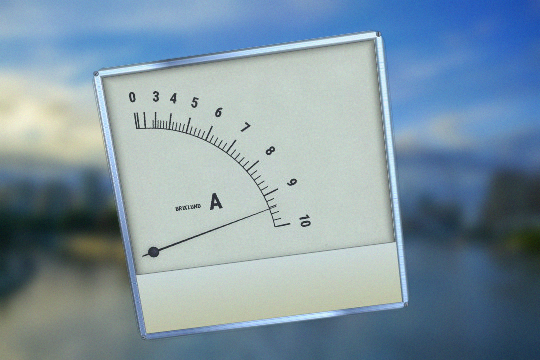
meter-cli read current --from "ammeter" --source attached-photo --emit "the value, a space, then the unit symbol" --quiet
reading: 9.4 A
